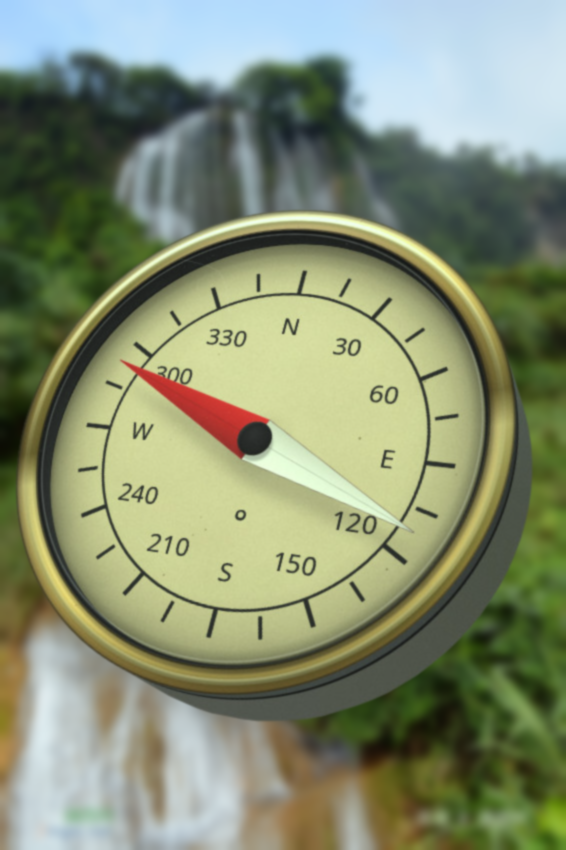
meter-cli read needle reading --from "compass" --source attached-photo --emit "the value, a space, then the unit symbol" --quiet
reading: 292.5 °
